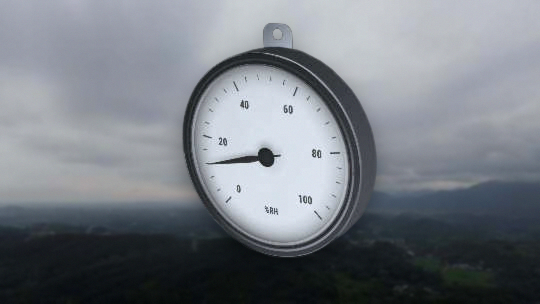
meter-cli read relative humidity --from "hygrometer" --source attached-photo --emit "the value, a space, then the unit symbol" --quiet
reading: 12 %
